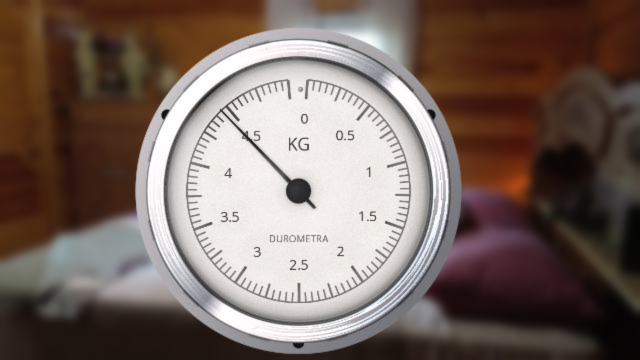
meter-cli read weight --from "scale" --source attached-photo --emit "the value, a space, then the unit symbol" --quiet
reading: 4.45 kg
